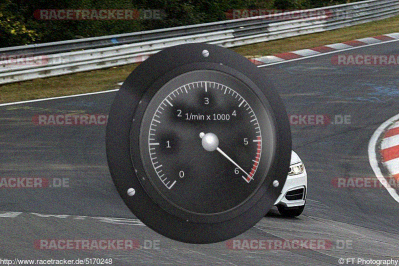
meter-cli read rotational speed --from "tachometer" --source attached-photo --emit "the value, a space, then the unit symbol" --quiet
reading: 5900 rpm
